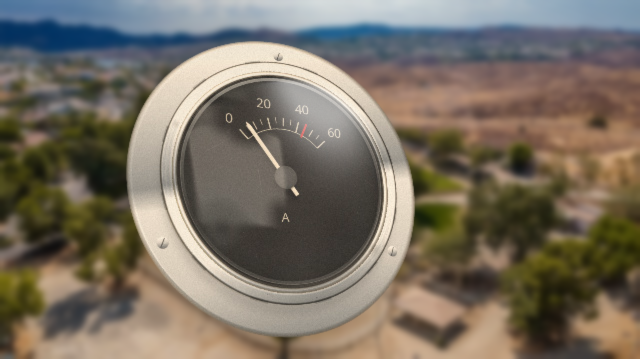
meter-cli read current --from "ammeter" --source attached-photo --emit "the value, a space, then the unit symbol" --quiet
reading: 5 A
